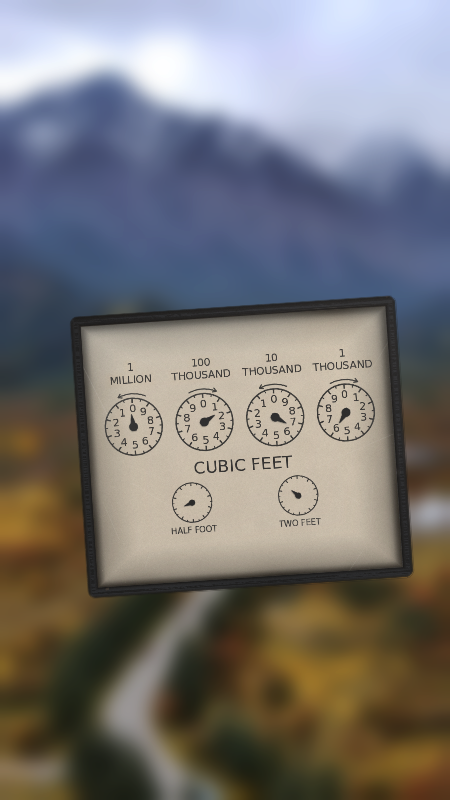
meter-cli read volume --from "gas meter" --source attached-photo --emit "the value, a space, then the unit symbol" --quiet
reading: 16600 ft³
